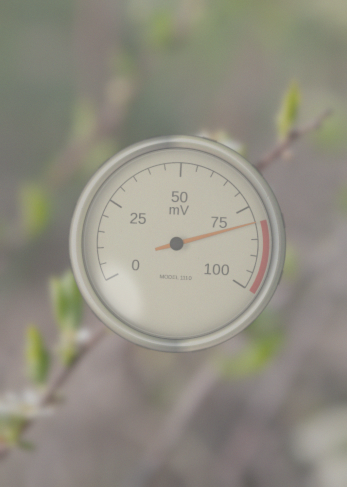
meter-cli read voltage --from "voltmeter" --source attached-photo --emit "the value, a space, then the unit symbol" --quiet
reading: 80 mV
